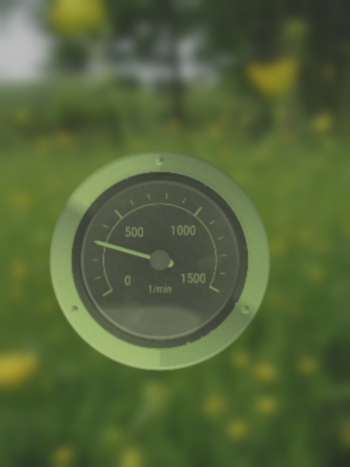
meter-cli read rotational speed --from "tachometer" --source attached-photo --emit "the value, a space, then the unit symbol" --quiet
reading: 300 rpm
